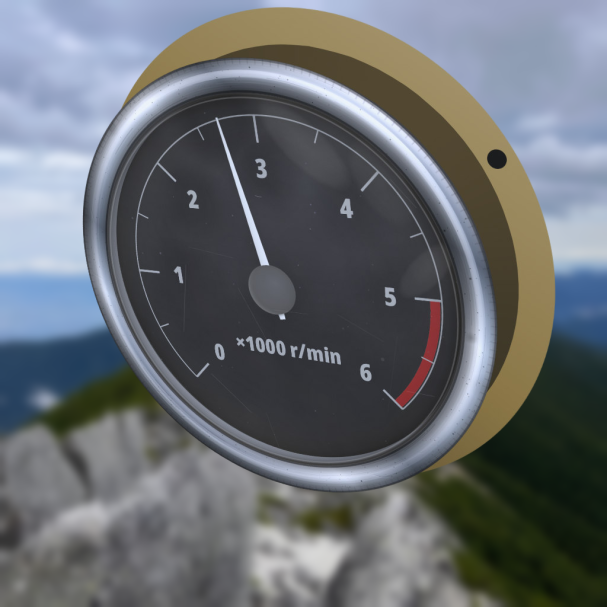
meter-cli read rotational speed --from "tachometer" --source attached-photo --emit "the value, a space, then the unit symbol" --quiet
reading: 2750 rpm
